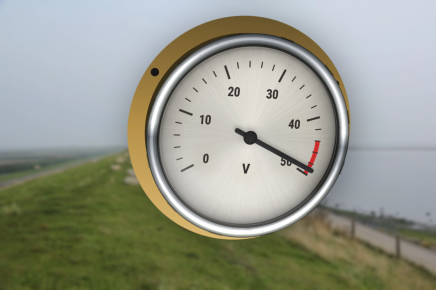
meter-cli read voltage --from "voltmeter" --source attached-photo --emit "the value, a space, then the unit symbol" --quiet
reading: 49 V
